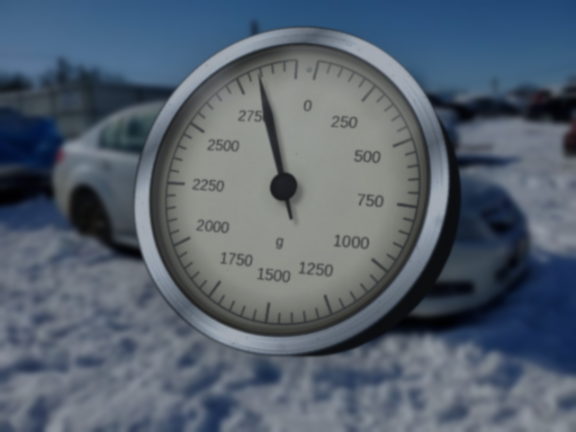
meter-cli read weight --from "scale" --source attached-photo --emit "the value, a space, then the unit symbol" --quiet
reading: 2850 g
